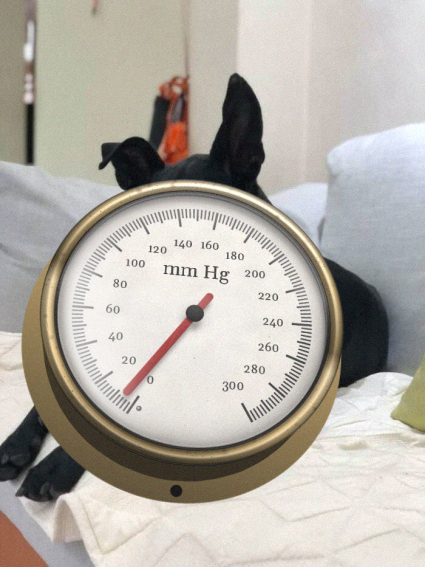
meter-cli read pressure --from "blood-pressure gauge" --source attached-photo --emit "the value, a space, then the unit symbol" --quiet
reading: 6 mmHg
